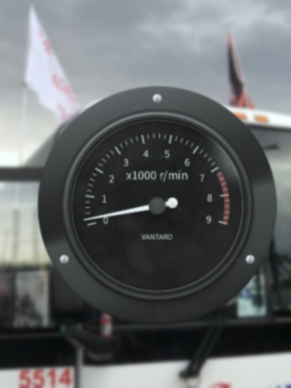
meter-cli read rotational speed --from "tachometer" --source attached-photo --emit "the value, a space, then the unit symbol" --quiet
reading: 200 rpm
